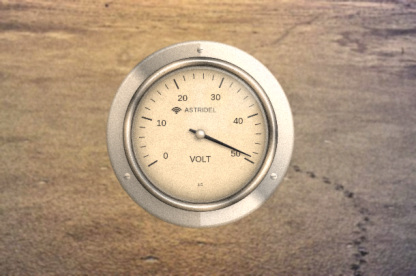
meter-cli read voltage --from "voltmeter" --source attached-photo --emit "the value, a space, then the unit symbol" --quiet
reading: 49 V
